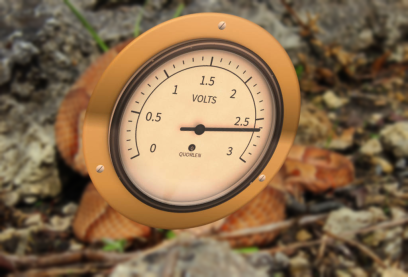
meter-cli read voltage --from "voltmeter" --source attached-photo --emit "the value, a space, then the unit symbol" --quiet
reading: 2.6 V
